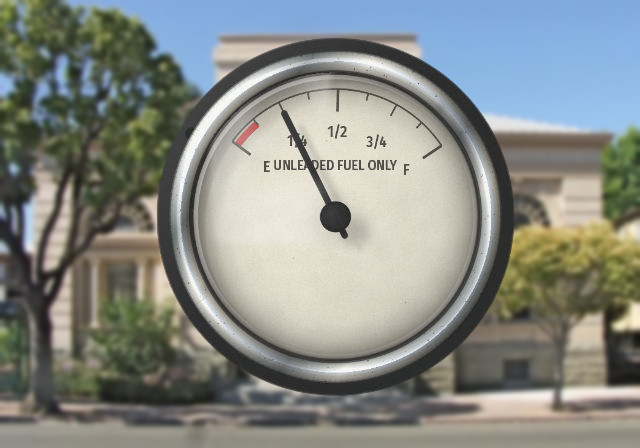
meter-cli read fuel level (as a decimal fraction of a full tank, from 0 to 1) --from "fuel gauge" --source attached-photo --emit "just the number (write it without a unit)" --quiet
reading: 0.25
